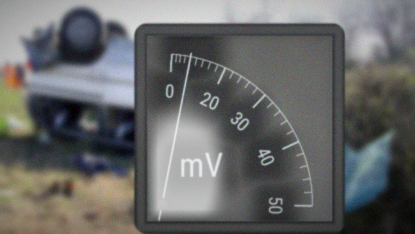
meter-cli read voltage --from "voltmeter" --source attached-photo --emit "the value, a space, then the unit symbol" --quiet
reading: 10 mV
